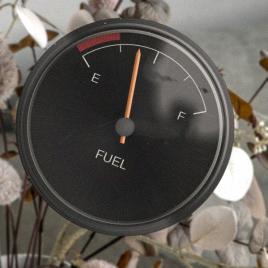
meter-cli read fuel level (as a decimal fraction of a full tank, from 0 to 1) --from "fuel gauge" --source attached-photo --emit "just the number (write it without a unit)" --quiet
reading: 0.375
